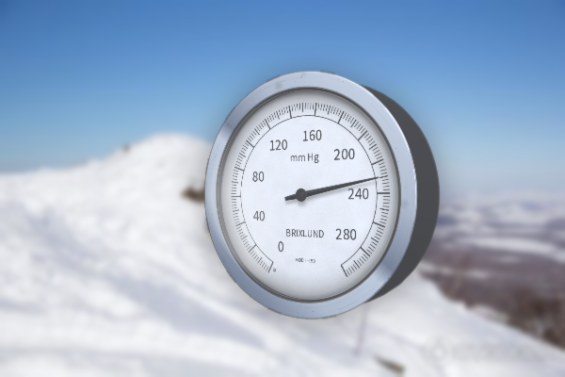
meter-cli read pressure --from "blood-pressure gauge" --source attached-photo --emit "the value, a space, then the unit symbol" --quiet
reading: 230 mmHg
